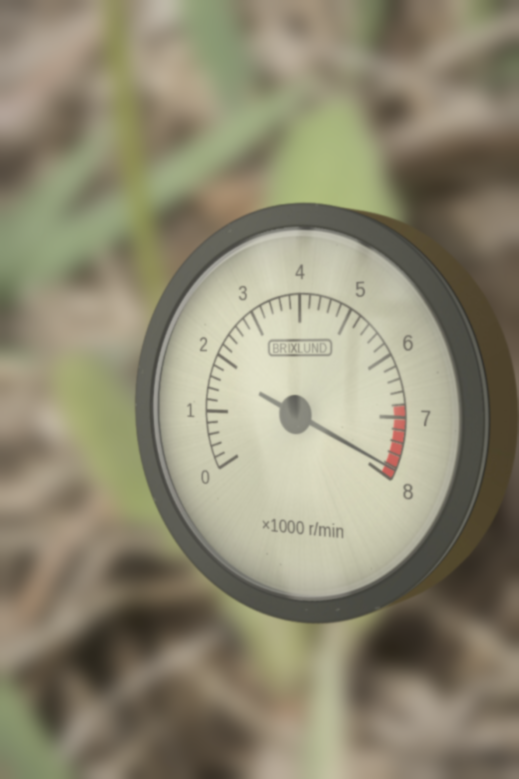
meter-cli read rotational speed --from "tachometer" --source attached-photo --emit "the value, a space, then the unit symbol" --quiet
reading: 7800 rpm
